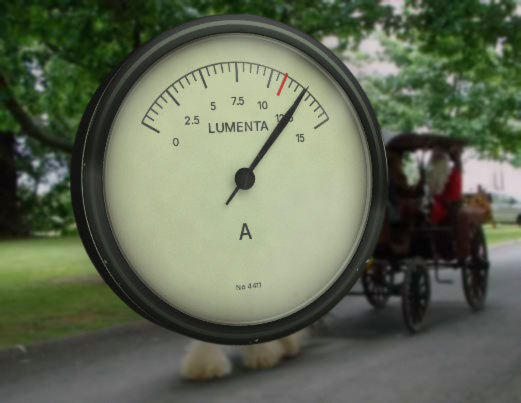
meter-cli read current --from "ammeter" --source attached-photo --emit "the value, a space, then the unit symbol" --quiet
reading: 12.5 A
